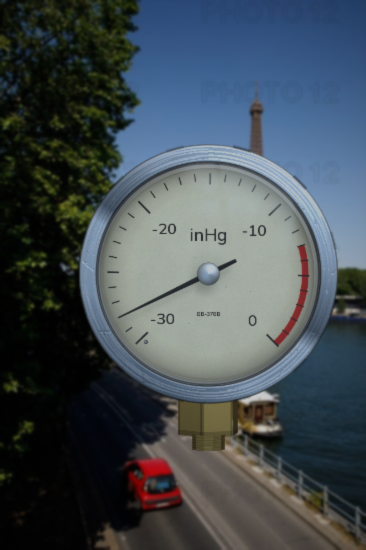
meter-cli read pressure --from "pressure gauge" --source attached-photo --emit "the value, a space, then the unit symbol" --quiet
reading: -28 inHg
